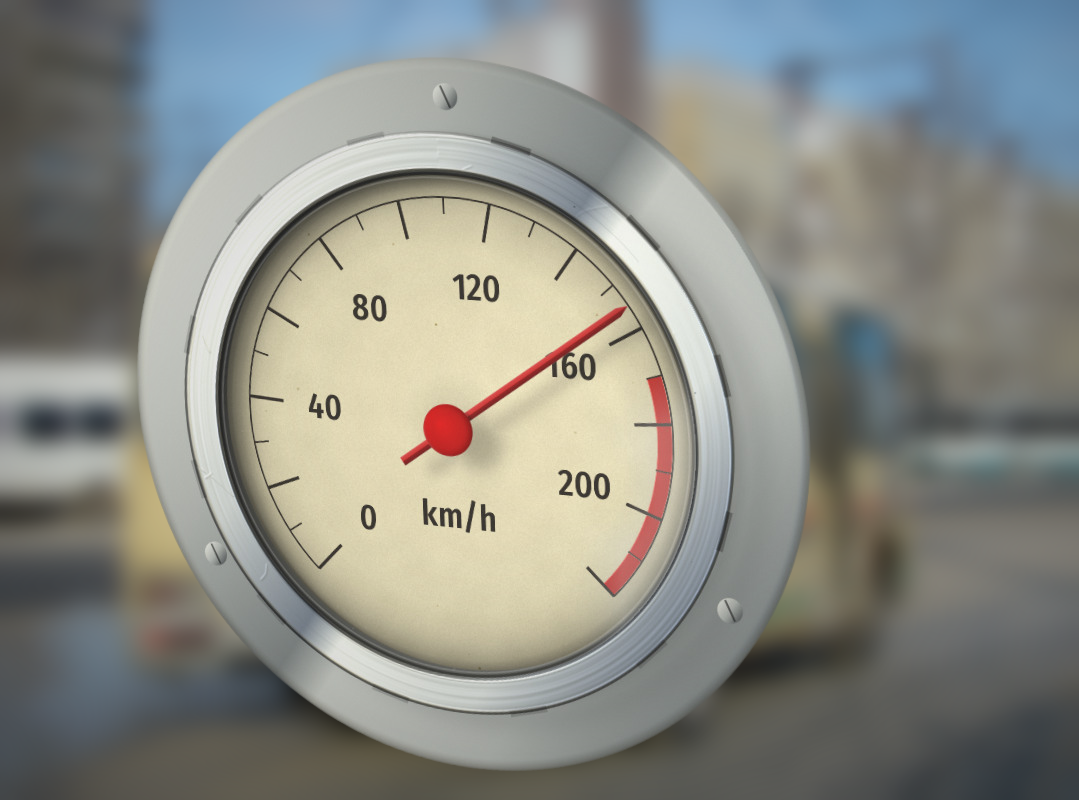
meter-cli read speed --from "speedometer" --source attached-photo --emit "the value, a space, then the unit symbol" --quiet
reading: 155 km/h
